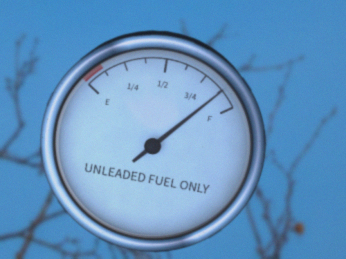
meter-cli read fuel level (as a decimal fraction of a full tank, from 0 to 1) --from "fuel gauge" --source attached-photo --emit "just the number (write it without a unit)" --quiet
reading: 0.875
